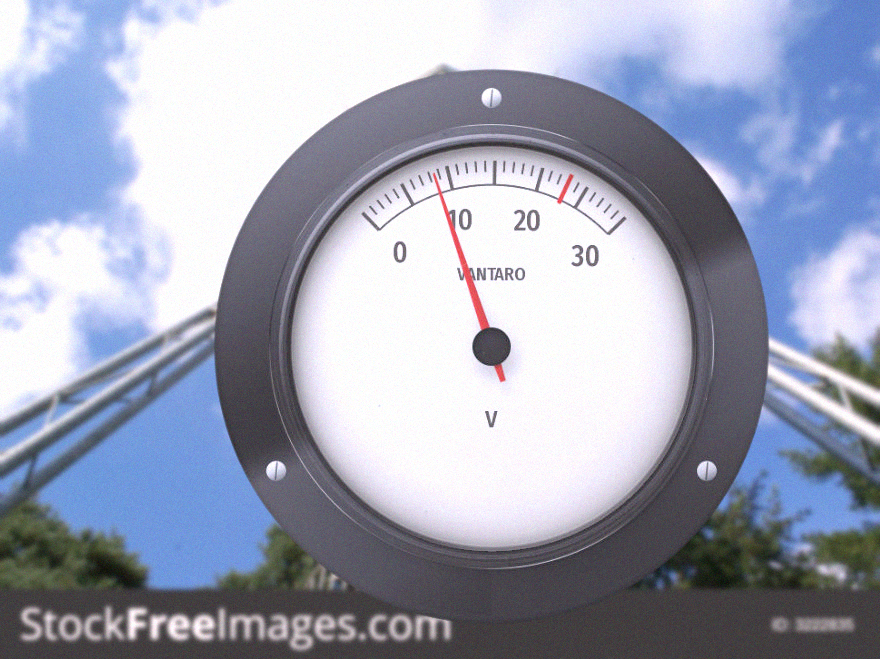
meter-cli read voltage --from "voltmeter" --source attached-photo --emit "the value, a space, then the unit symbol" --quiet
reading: 8.5 V
